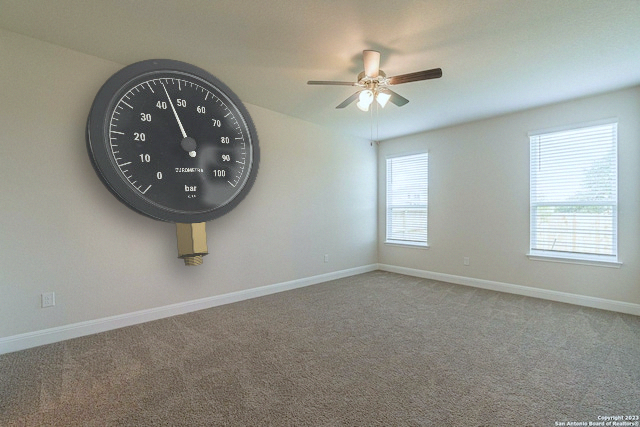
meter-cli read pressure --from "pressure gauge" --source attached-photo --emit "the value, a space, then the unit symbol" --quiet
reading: 44 bar
